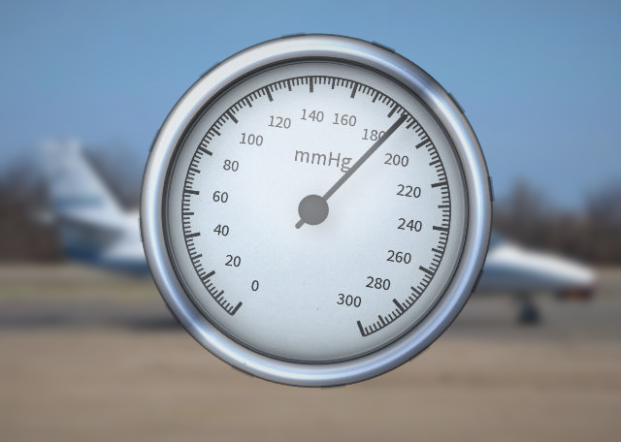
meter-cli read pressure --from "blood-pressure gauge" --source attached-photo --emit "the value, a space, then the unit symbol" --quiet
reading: 186 mmHg
